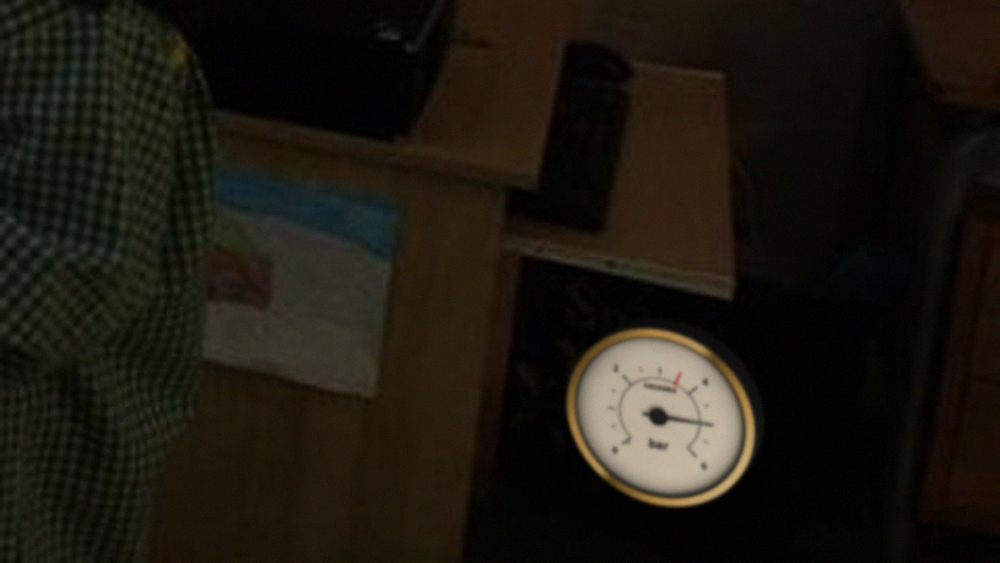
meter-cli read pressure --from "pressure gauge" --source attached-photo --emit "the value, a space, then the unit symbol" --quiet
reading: 5 bar
